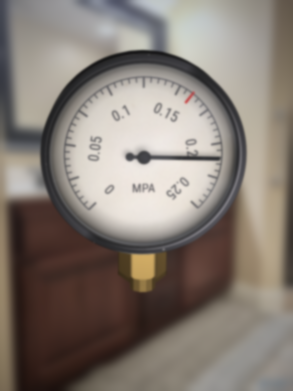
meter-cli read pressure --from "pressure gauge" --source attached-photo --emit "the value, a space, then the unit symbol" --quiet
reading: 0.21 MPa
